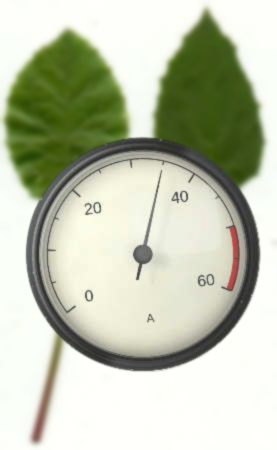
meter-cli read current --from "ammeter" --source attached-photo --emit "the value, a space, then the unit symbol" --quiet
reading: 35 A
